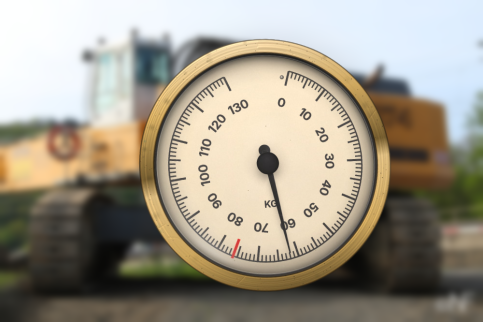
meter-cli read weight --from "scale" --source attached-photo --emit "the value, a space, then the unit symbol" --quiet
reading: 62 kg
